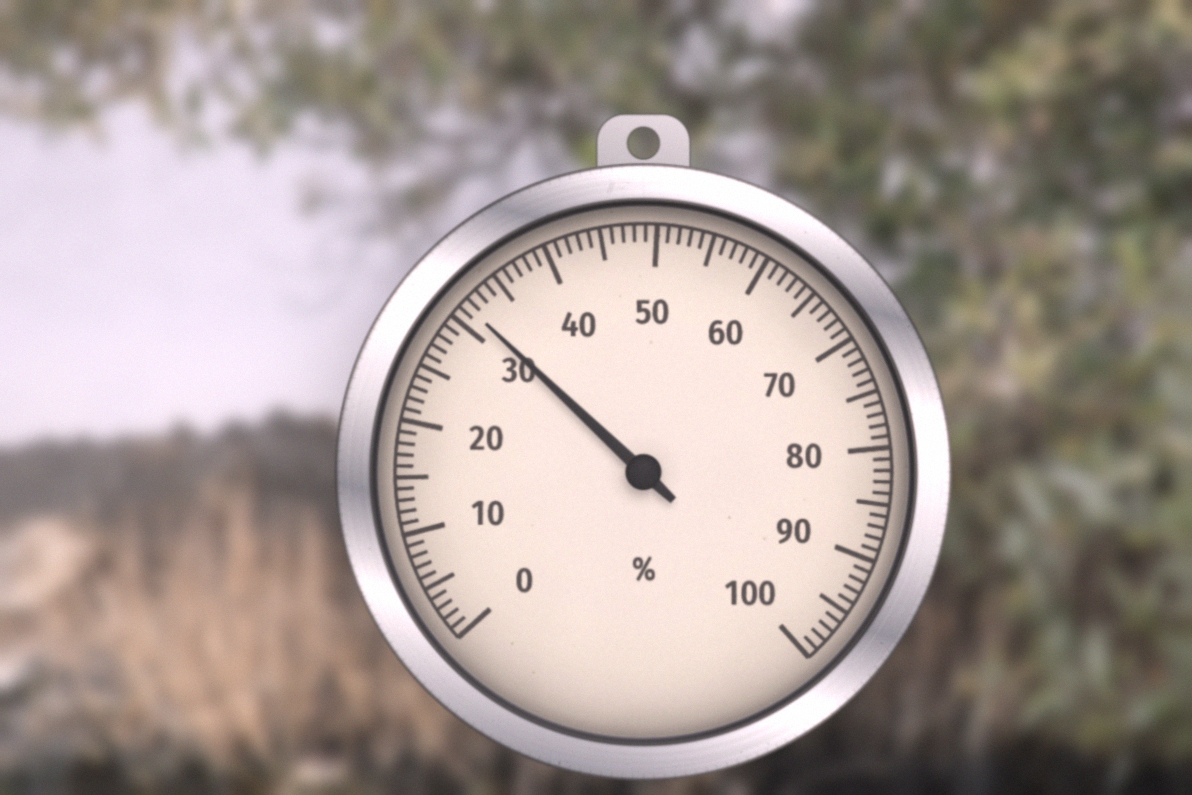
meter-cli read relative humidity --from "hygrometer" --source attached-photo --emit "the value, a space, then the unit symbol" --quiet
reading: 31.5 %
